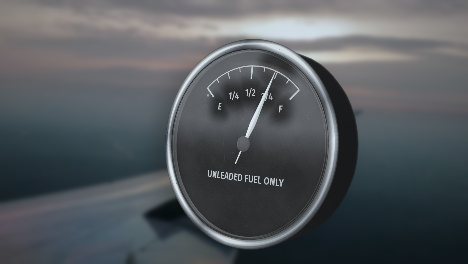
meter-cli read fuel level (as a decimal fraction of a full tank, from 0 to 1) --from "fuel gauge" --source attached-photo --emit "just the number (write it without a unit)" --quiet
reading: 0.75
